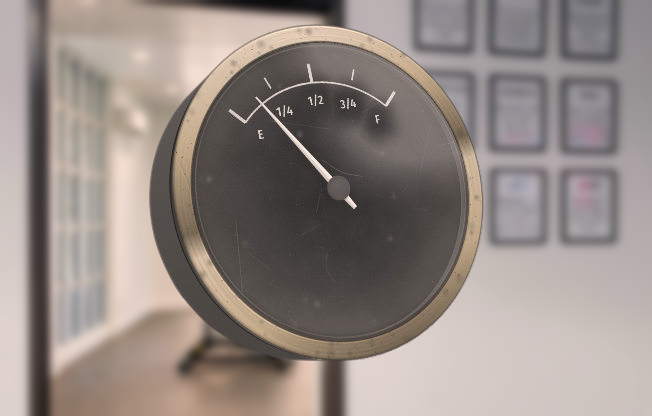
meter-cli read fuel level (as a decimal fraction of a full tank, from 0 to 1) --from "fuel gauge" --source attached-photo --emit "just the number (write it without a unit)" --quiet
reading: 0.125
